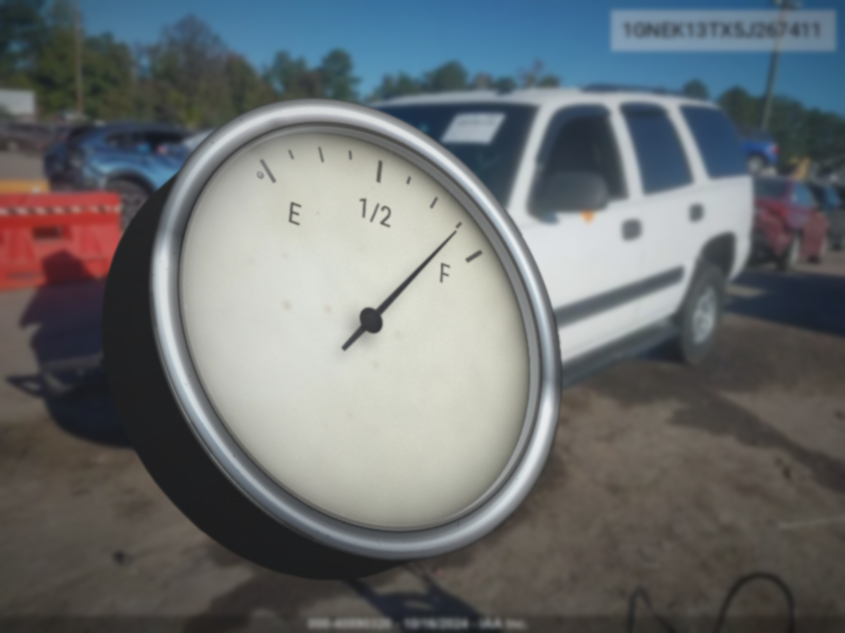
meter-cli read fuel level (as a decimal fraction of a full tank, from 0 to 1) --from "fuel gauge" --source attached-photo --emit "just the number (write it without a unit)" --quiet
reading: 0.875
